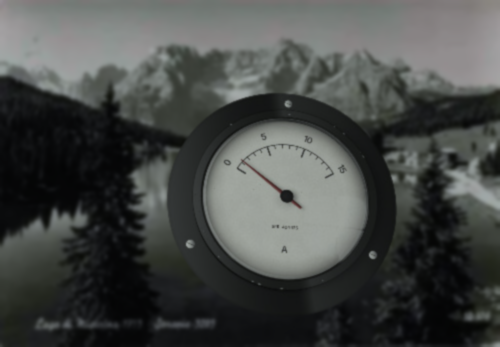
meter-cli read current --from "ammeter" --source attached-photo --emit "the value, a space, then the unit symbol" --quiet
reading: 1 A
